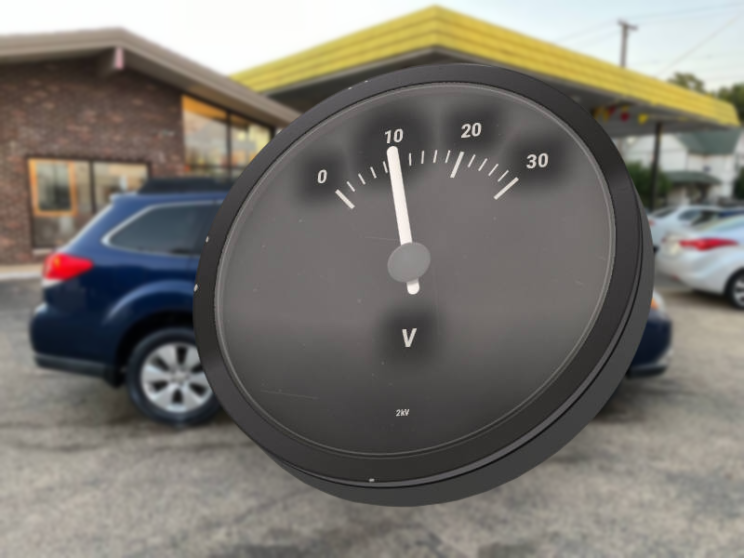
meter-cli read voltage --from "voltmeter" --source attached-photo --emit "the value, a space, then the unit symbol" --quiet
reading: 10 V
